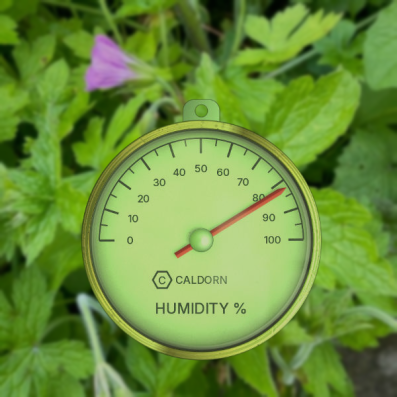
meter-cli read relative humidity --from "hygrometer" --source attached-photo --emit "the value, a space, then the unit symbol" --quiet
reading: 82.5 %
